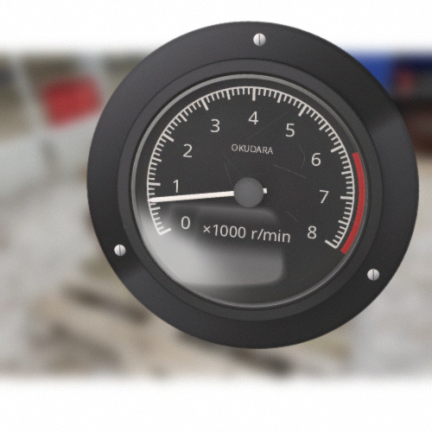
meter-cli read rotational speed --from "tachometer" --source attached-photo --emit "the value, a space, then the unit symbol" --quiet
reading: 700 rpm
